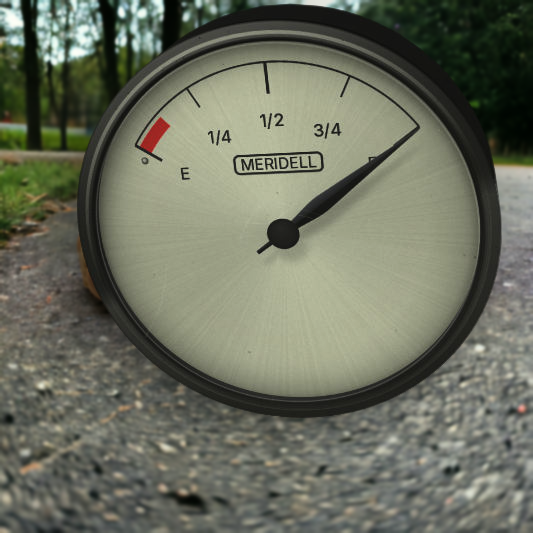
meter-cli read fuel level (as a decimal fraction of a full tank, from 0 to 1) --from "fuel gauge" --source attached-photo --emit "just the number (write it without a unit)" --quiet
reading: 1
